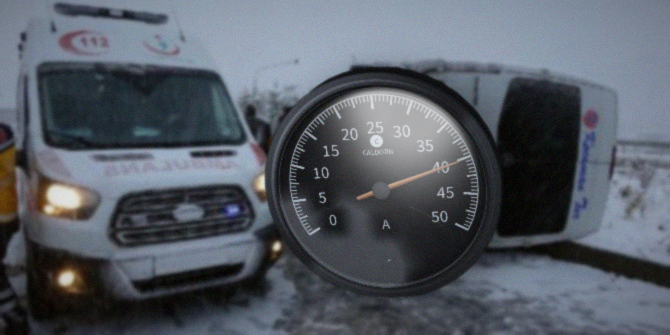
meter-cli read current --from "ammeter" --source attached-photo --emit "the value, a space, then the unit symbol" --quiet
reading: 40 A
